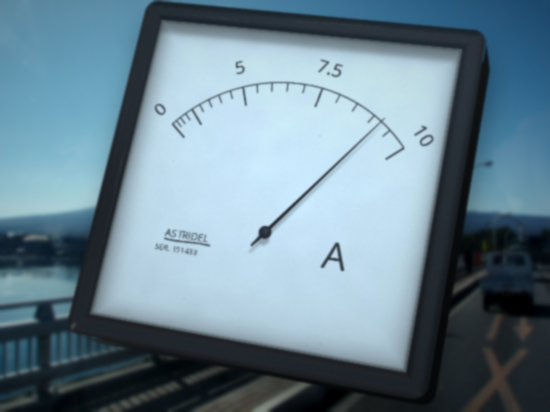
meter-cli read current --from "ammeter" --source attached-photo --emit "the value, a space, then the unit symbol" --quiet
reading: 9.25 A
